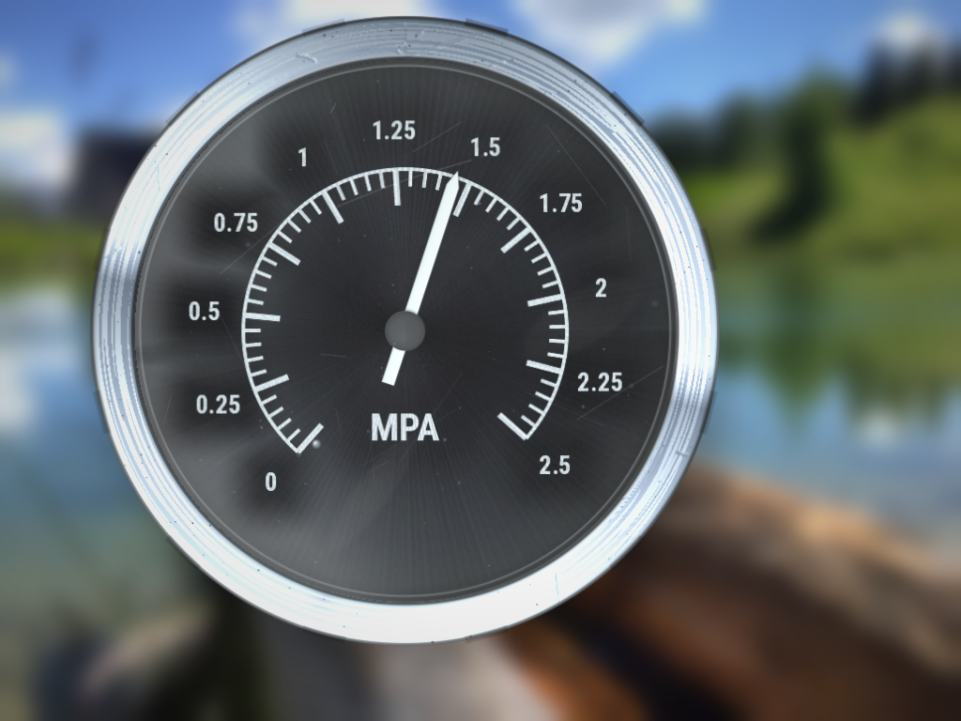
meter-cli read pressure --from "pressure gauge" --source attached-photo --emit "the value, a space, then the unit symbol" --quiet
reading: 1.45 MPa
